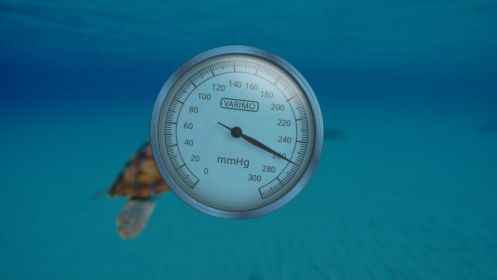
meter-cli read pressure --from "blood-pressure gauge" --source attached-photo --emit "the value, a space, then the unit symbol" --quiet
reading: 260 mmHg
